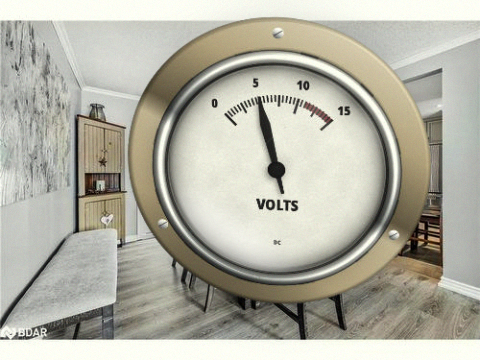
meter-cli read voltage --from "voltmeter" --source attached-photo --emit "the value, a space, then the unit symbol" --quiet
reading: 5 V
